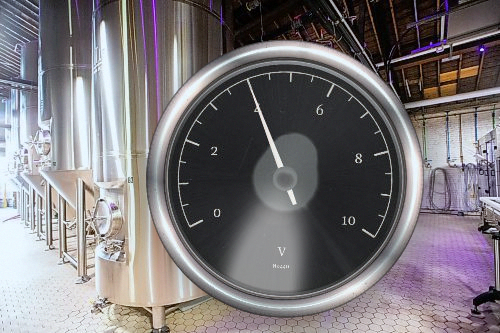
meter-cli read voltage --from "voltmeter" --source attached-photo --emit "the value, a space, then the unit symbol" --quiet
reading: 4 V
